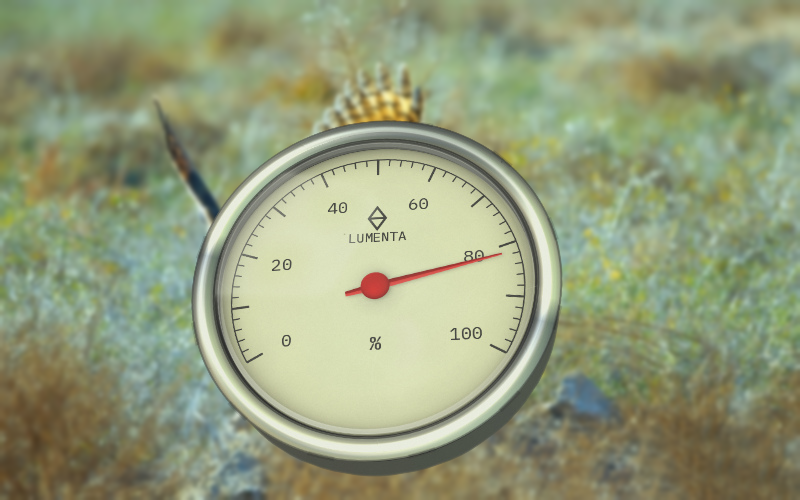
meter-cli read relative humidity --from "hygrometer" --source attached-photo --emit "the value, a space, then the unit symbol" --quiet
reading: 82 %
